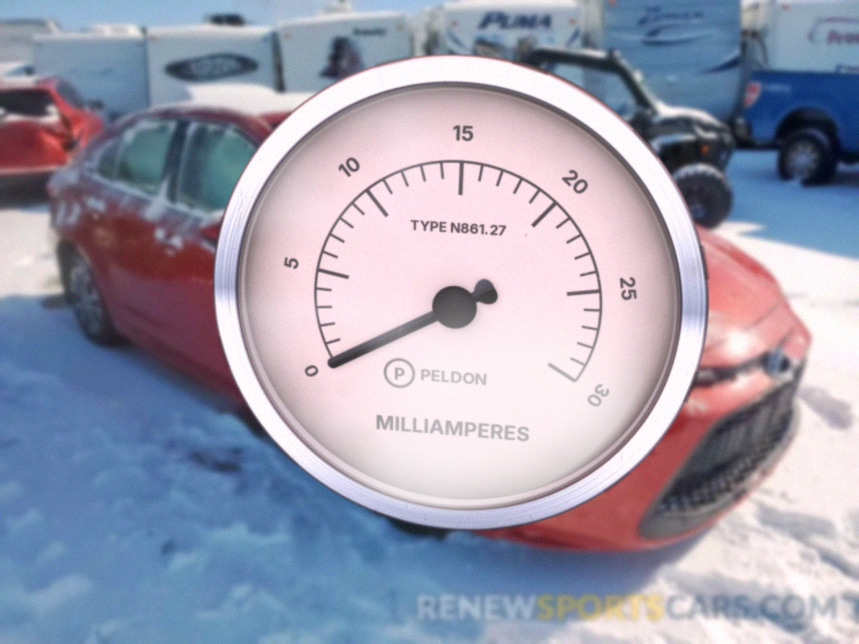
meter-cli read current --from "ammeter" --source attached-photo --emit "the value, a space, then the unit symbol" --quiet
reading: 0 mA
